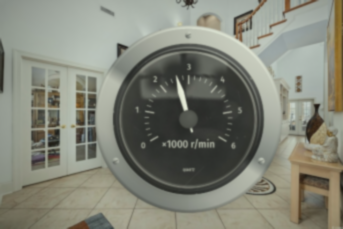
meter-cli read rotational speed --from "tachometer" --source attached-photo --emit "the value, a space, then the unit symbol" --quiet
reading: 2600 rpm
